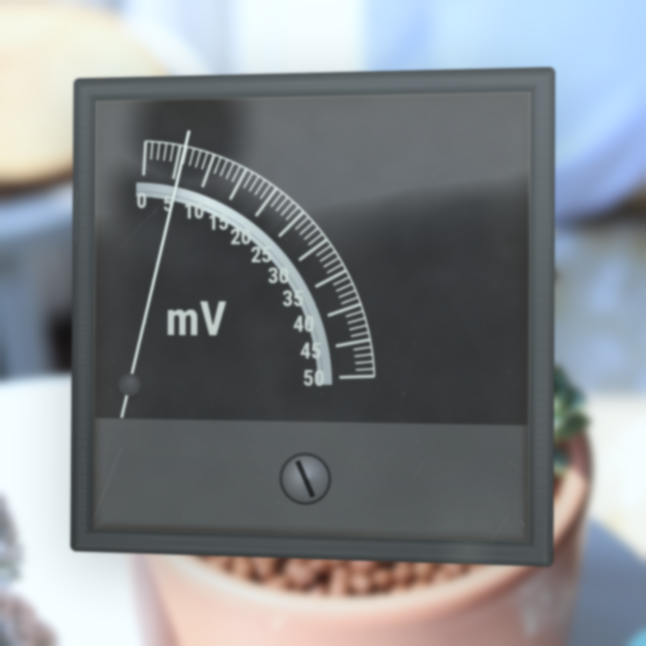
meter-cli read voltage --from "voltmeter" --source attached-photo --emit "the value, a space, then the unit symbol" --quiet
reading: 6 mV
